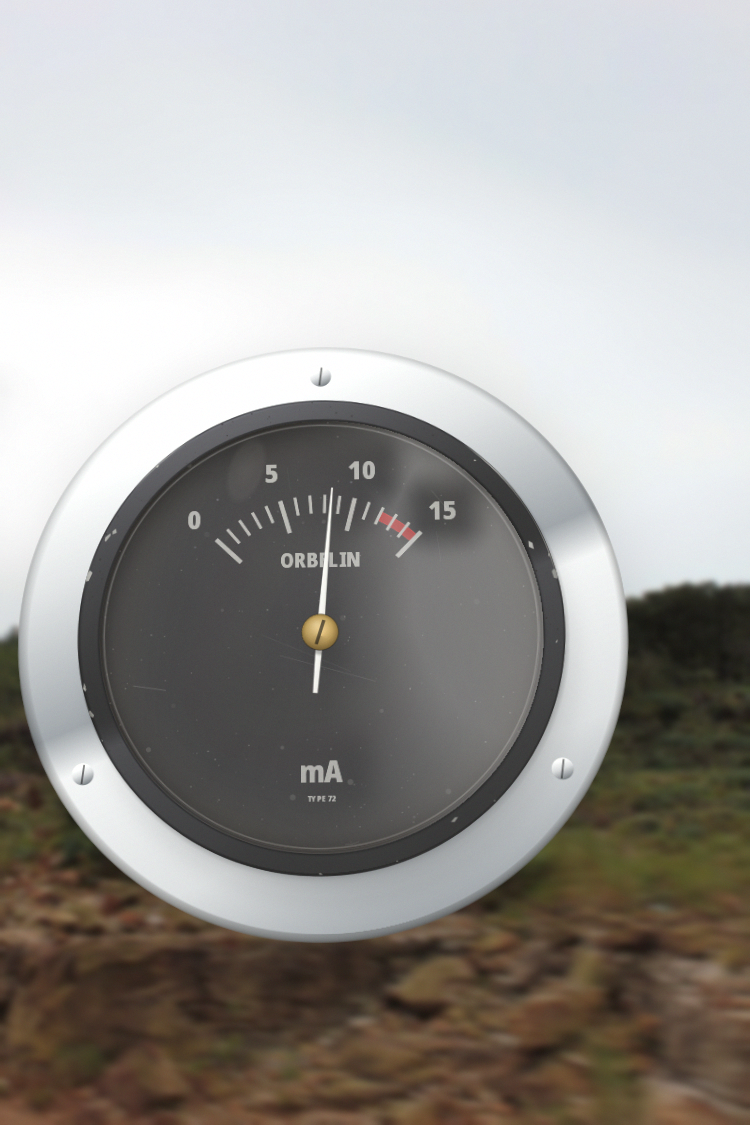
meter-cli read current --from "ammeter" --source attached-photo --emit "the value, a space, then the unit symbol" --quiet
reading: 8.5 mA
